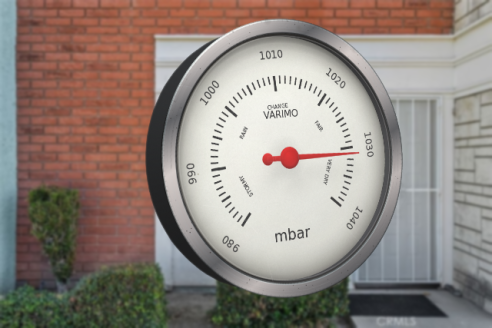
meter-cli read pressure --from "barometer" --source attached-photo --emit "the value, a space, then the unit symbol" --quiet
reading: 1031 mbar
